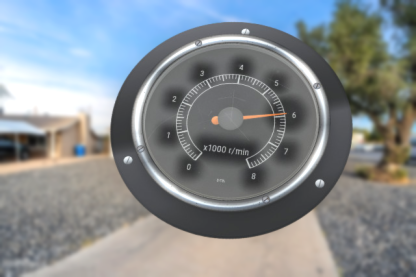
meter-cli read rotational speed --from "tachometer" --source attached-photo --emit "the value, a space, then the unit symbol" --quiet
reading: 6000 rpm
